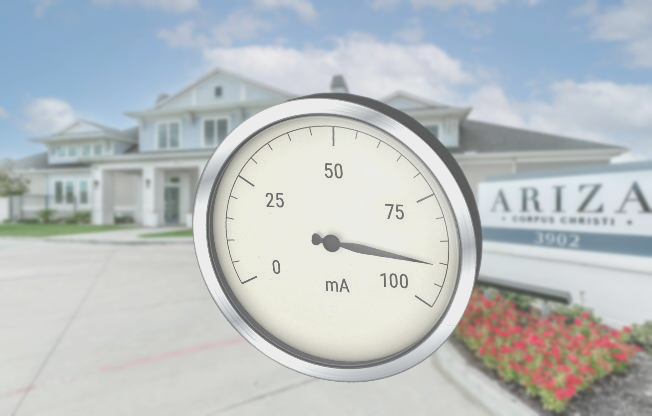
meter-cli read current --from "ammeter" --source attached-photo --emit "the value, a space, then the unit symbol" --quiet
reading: 90 mA
